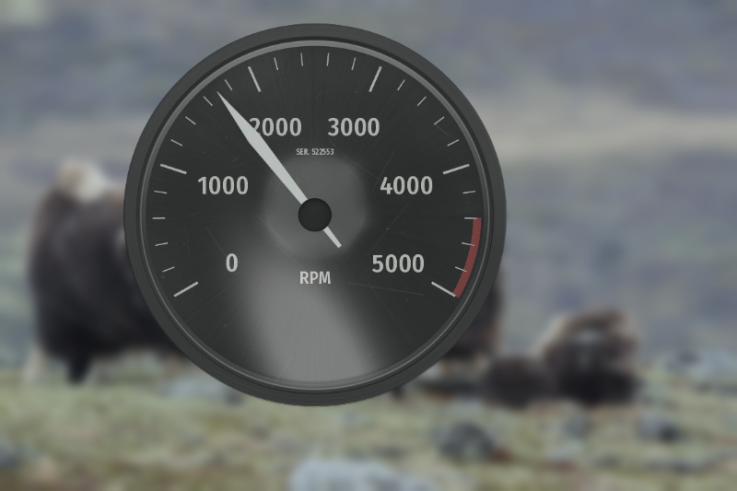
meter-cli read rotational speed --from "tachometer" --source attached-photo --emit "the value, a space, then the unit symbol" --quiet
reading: 1700 rpm
